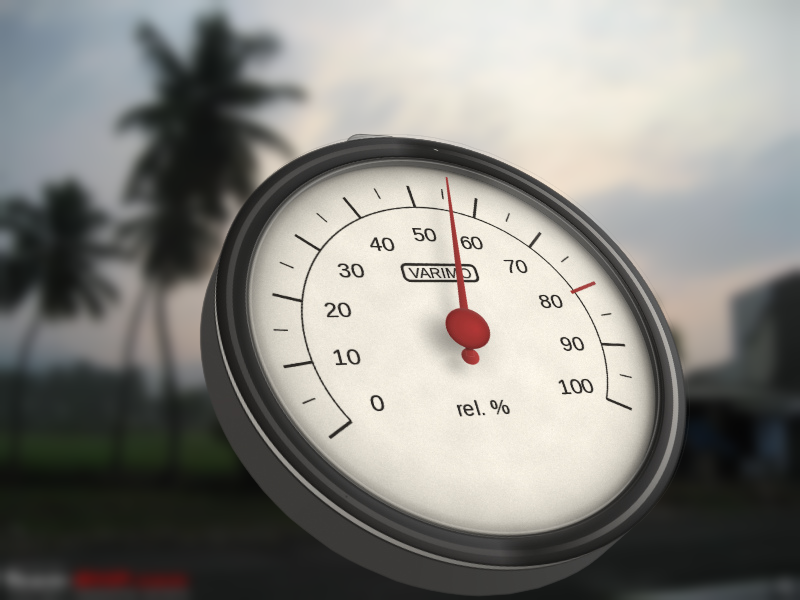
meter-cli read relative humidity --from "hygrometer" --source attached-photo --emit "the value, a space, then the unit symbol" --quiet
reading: 55 %
